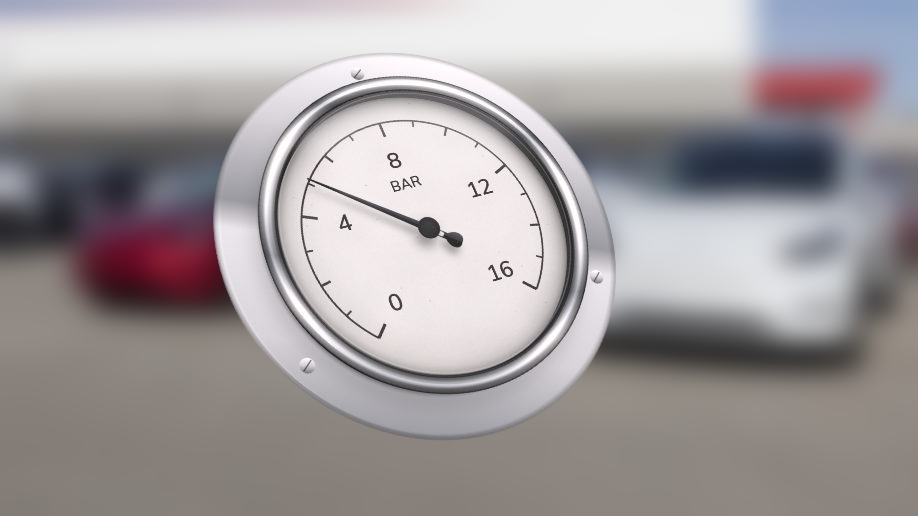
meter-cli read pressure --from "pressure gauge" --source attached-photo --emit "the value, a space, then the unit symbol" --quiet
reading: 5 bar
